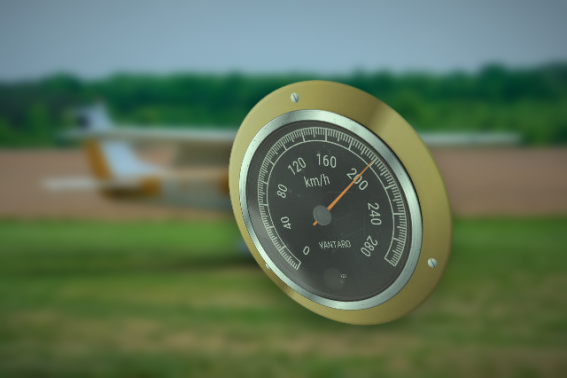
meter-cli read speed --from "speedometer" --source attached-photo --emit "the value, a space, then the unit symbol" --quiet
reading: 200 km/h
